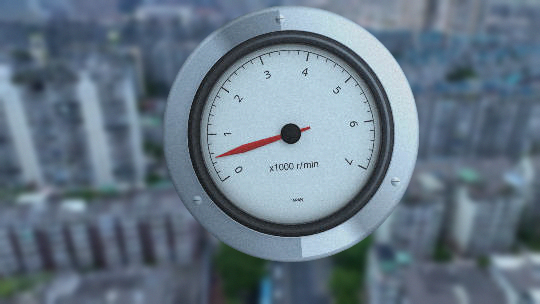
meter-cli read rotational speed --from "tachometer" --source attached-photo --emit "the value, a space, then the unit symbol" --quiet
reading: 500 rpm
